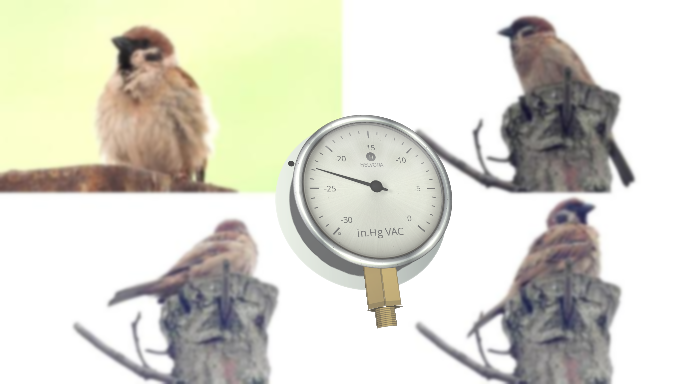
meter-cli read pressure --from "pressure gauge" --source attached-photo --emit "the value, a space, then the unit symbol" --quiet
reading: -23 inHg
